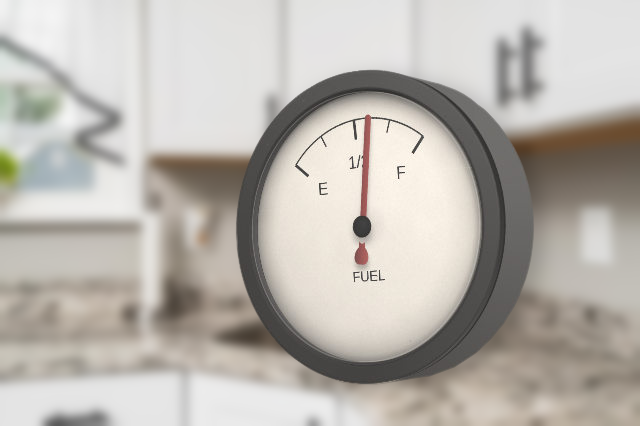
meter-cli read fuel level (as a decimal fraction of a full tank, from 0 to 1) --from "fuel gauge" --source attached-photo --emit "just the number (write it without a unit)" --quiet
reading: 0.625
